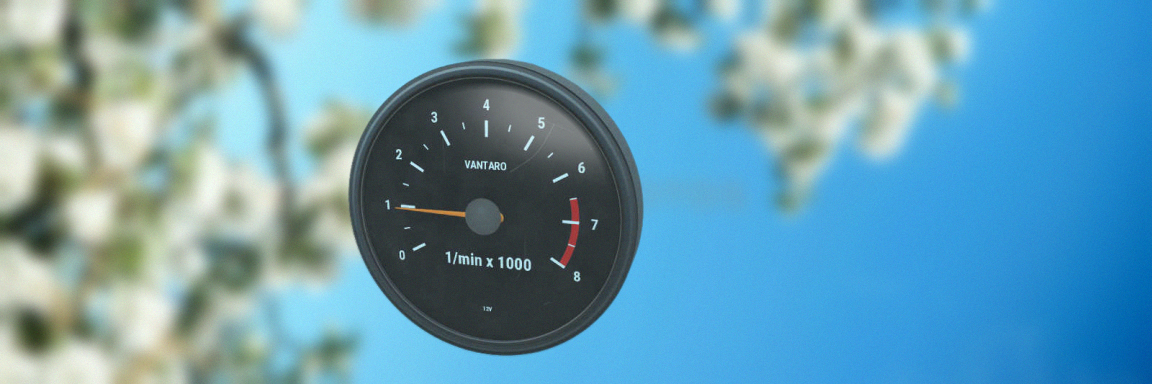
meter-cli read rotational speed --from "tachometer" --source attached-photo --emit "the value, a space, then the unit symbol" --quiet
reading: 1000 rpm
